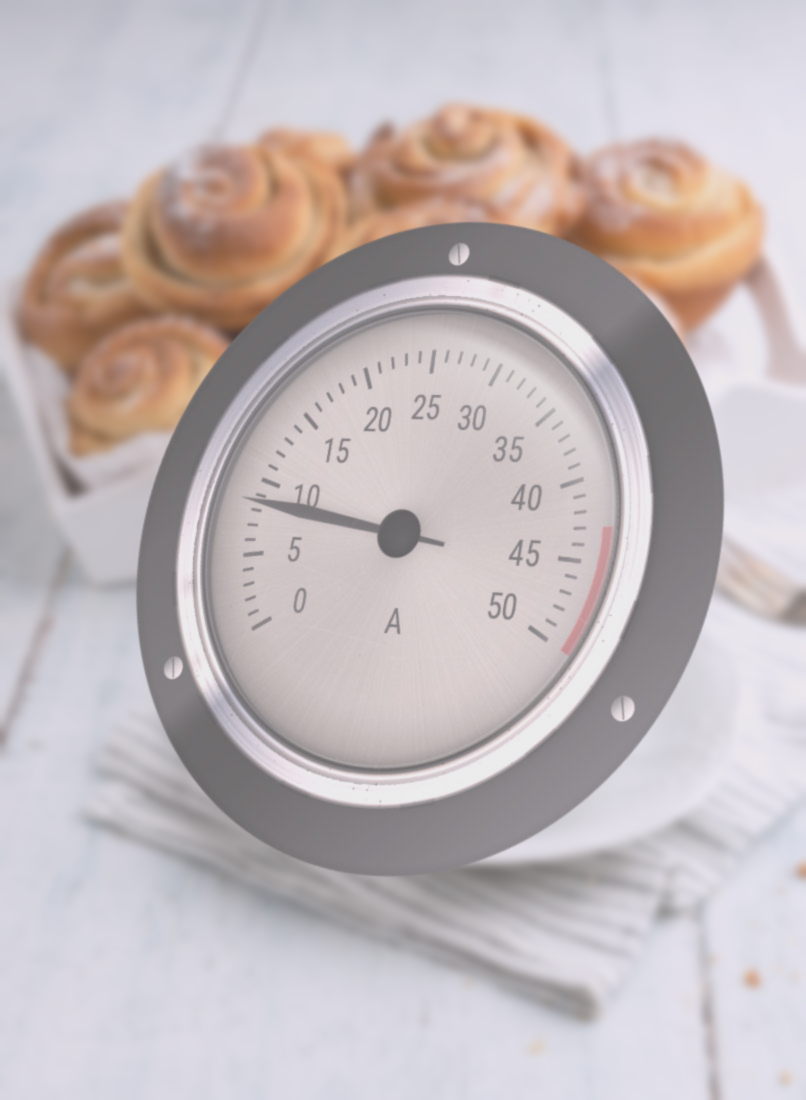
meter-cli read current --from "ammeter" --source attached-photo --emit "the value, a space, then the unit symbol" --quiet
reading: 8.5 A
